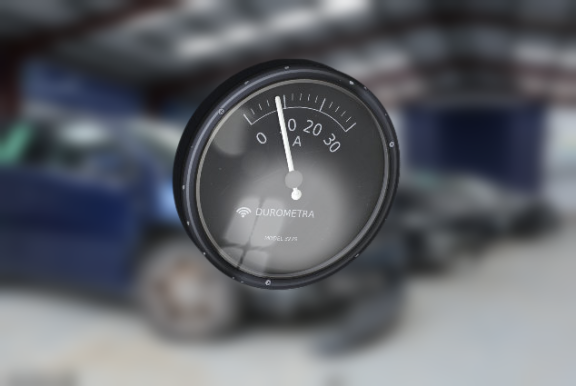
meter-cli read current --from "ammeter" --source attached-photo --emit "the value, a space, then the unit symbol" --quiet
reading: 8 A
